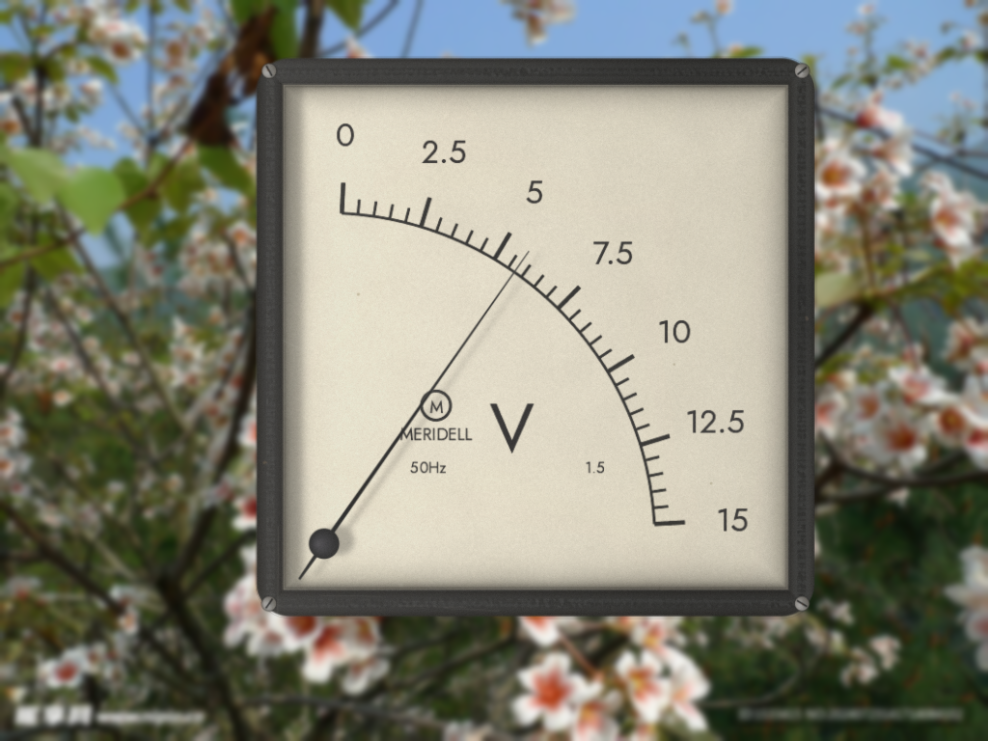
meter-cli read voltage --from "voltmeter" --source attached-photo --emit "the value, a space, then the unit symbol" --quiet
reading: 5.75 V
